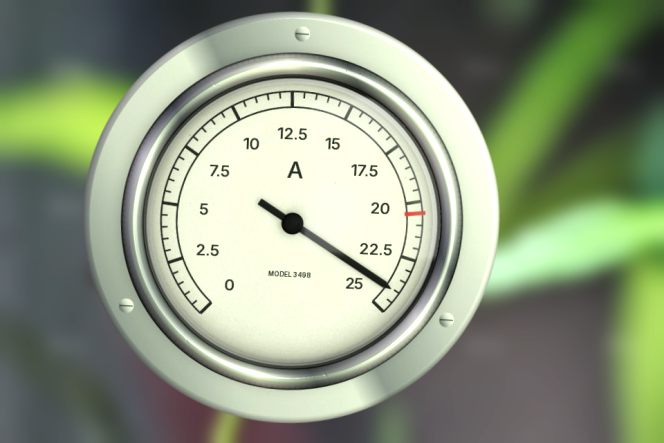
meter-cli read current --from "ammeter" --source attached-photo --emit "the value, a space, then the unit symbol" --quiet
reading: 24 A
